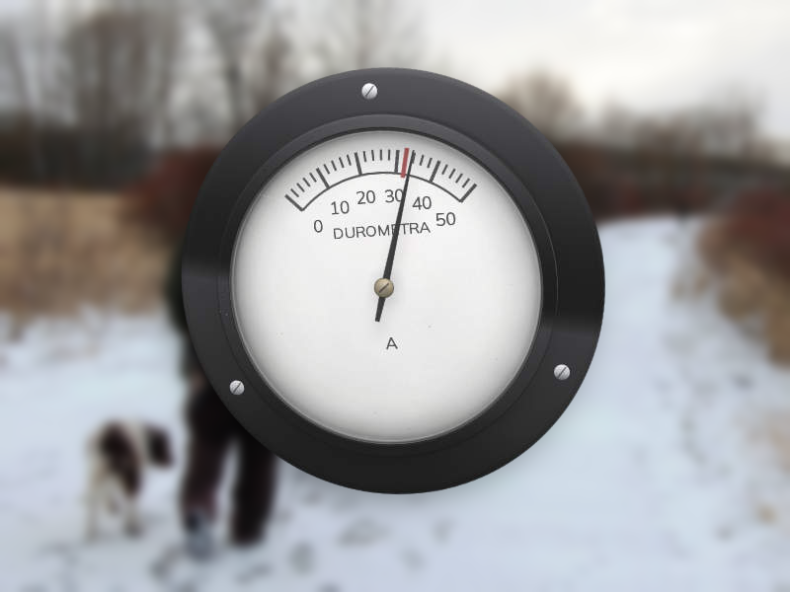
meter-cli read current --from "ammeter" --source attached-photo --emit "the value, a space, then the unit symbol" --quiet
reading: 34 A
